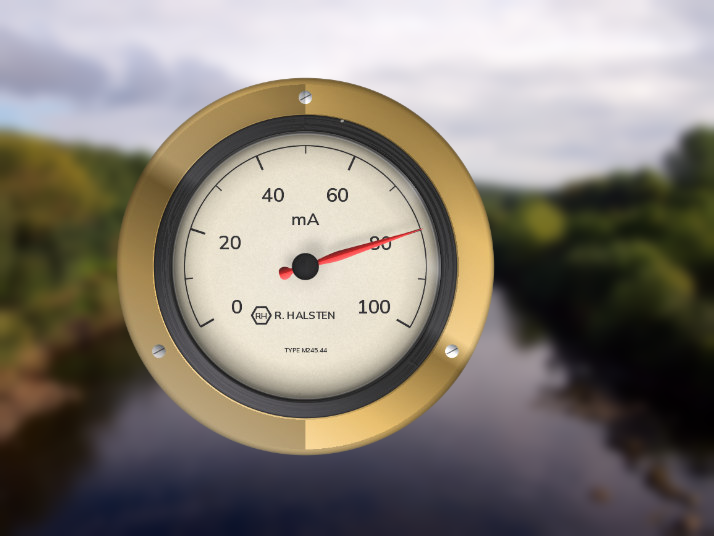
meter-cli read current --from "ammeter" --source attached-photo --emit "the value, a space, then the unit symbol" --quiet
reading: 80 mA
